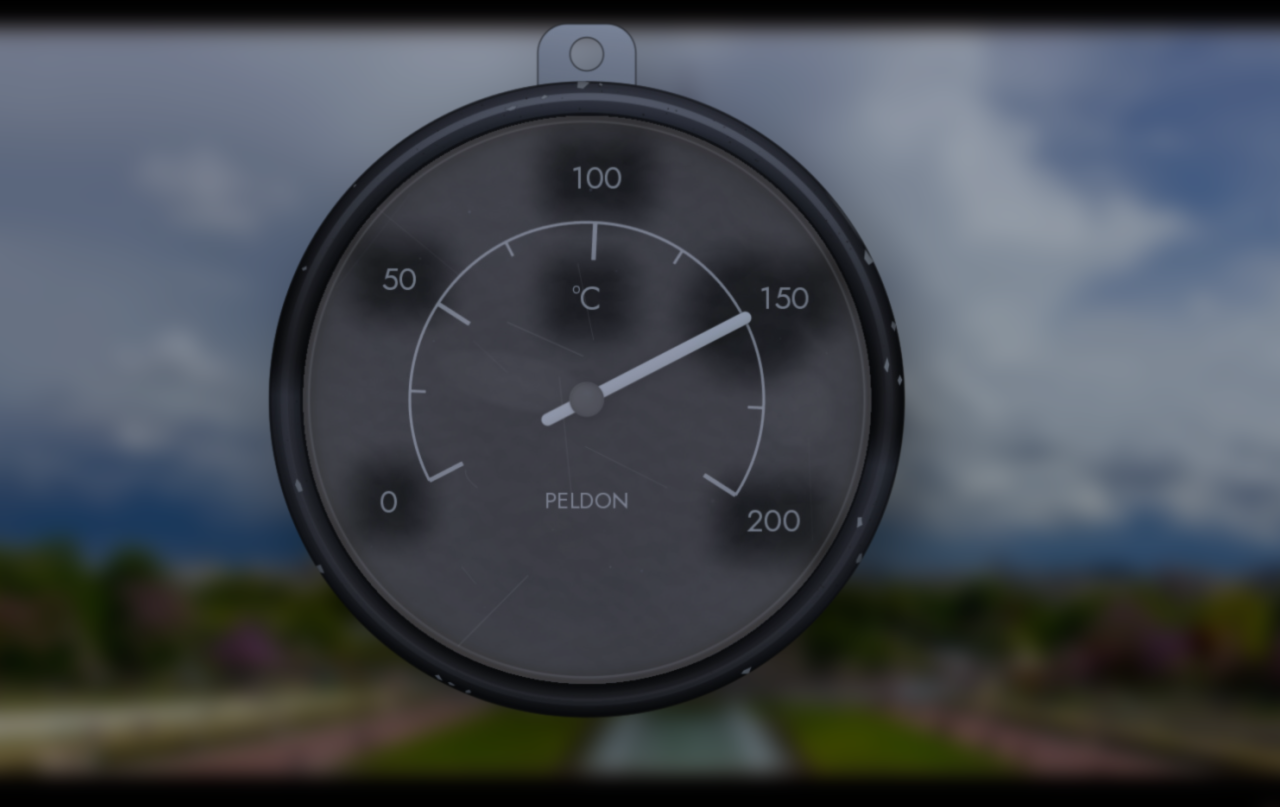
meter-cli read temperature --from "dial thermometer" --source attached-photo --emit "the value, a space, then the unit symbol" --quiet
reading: 150 °C
